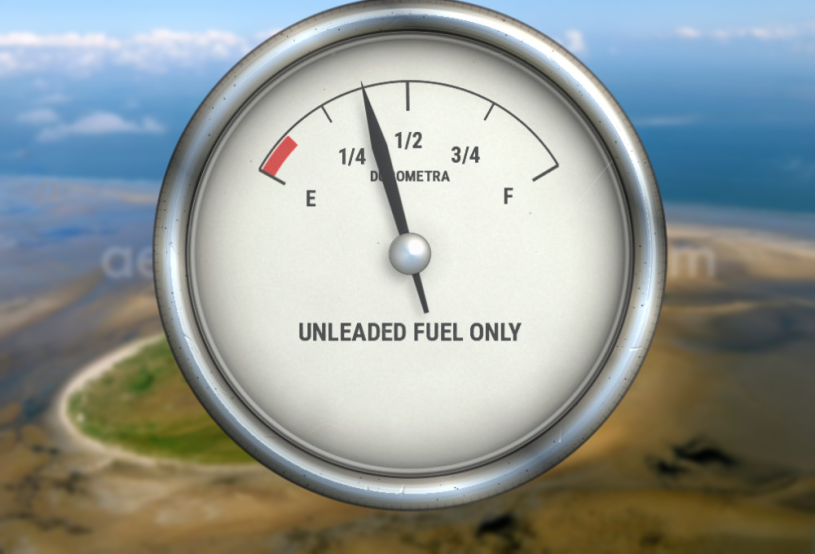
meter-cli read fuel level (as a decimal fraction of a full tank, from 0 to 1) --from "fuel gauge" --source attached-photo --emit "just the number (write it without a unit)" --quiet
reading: 0.375
